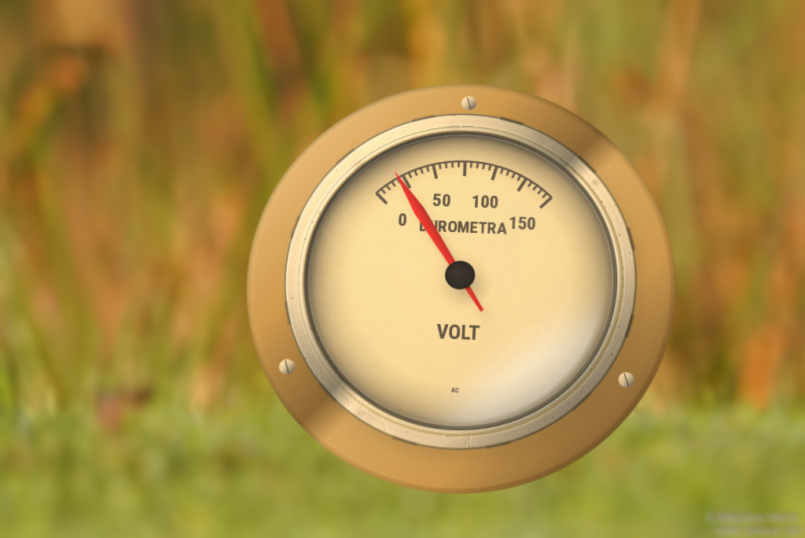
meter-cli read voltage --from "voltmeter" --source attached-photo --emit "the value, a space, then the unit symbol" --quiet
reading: 20 V
